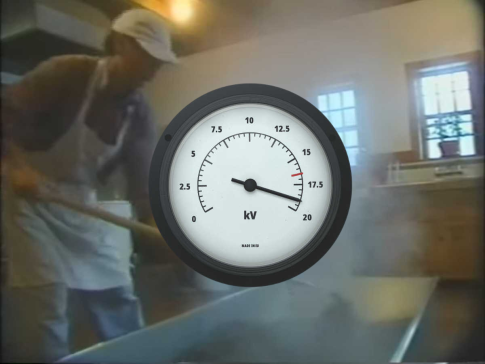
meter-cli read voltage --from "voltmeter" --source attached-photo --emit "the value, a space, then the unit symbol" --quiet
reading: 19 kV
